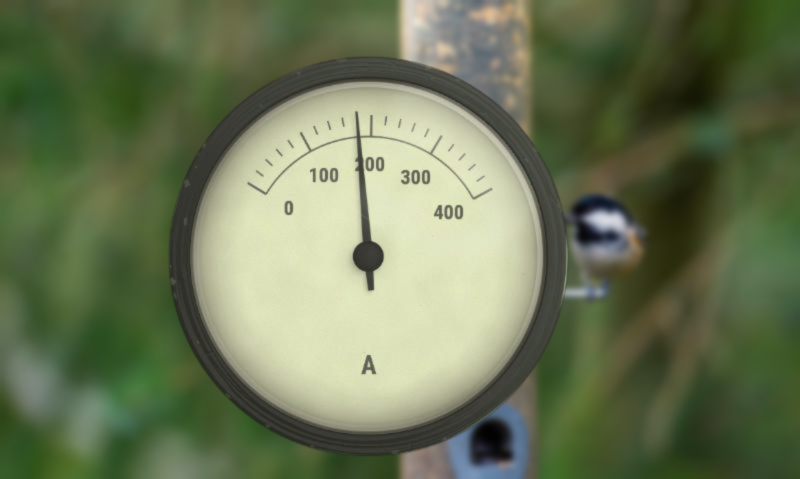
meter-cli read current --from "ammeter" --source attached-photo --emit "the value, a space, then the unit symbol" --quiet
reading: 180 A
